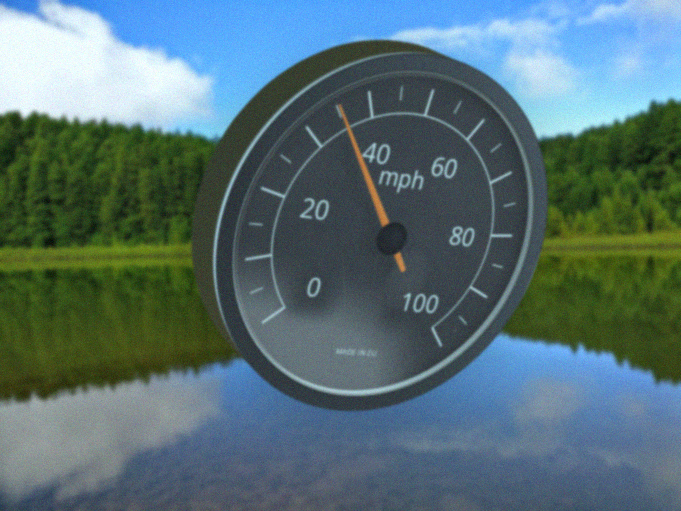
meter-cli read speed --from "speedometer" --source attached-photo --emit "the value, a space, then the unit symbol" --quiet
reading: 35 mph
